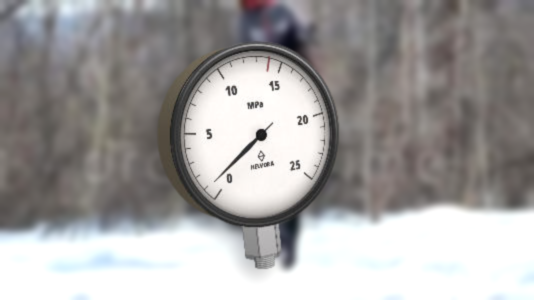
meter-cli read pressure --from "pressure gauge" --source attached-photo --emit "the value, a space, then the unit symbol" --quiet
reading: 1 MPa
